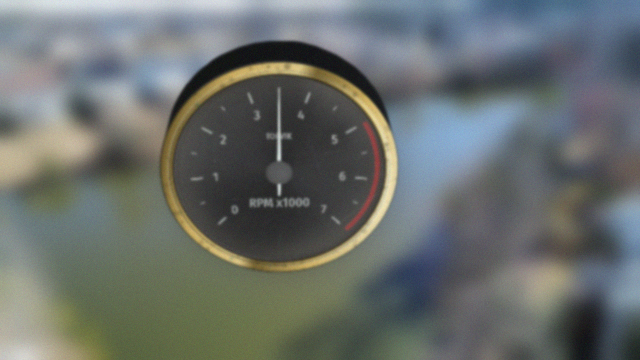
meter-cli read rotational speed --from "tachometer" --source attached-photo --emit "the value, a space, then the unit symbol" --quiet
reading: 3500 rpm
